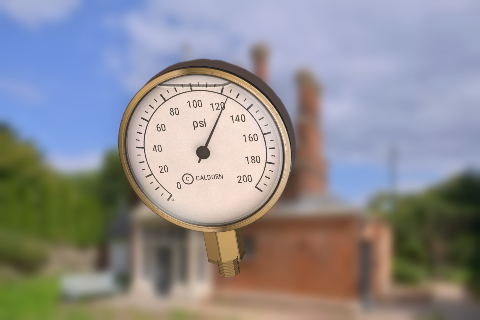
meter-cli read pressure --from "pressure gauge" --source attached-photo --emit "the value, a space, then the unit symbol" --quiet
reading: 125 psi
